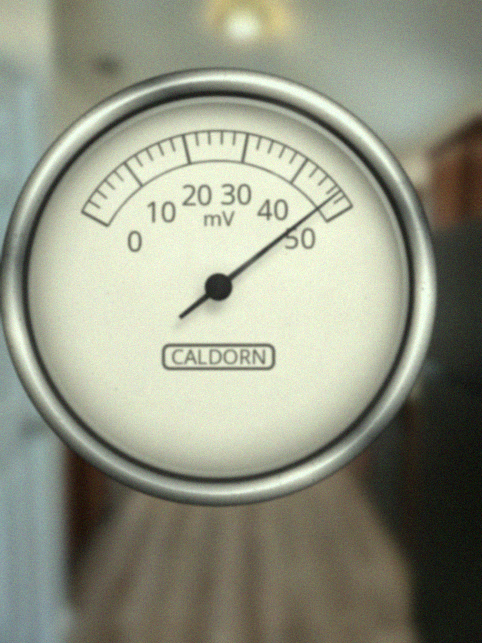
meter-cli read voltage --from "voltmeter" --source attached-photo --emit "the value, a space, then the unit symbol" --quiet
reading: 47 mV
